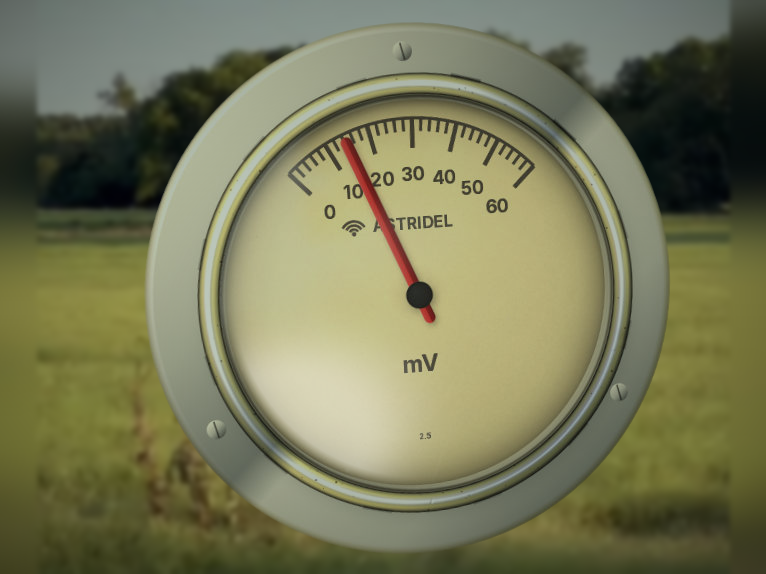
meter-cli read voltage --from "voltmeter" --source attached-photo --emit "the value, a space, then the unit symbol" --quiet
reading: 14 mV
